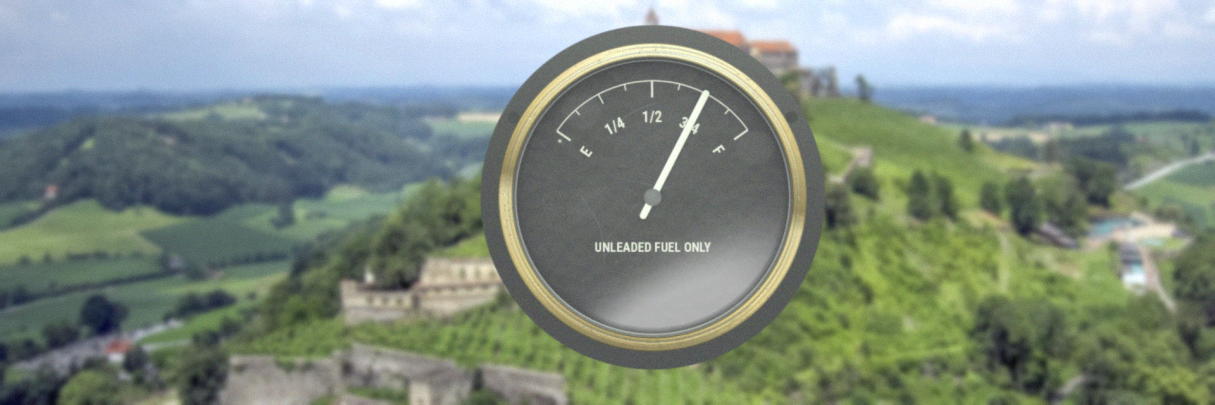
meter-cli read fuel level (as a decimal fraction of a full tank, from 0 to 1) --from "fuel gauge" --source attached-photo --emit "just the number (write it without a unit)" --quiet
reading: 0.75
